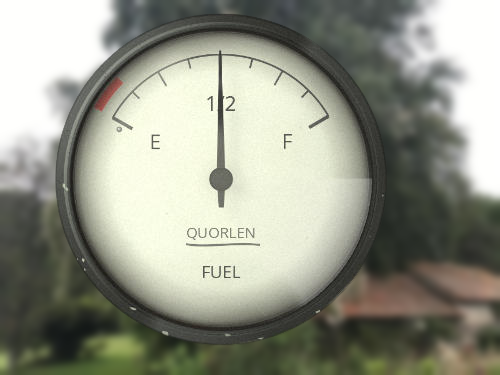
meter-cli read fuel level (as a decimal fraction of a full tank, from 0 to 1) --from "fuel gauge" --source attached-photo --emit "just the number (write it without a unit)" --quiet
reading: 0.5
